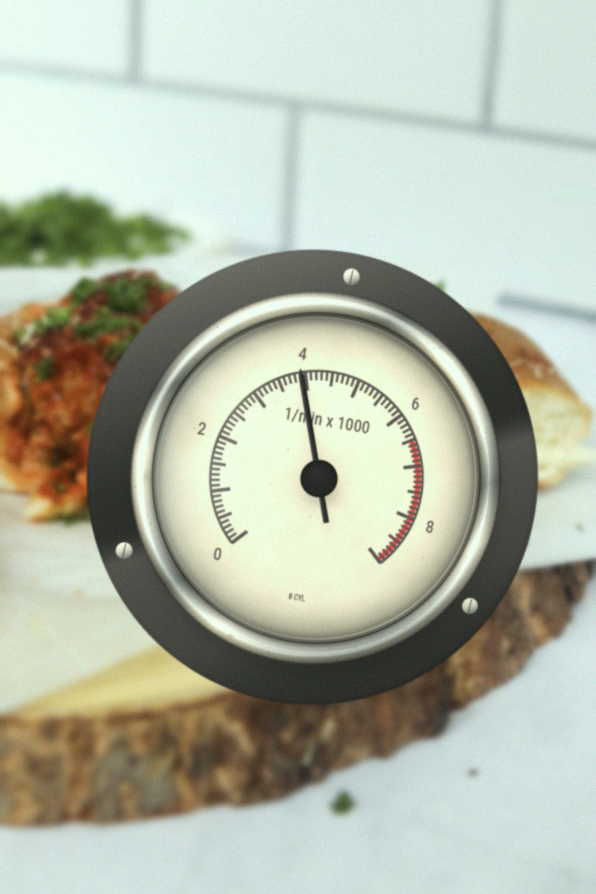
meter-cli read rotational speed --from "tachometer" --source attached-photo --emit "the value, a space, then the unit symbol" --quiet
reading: 3900 rpm
